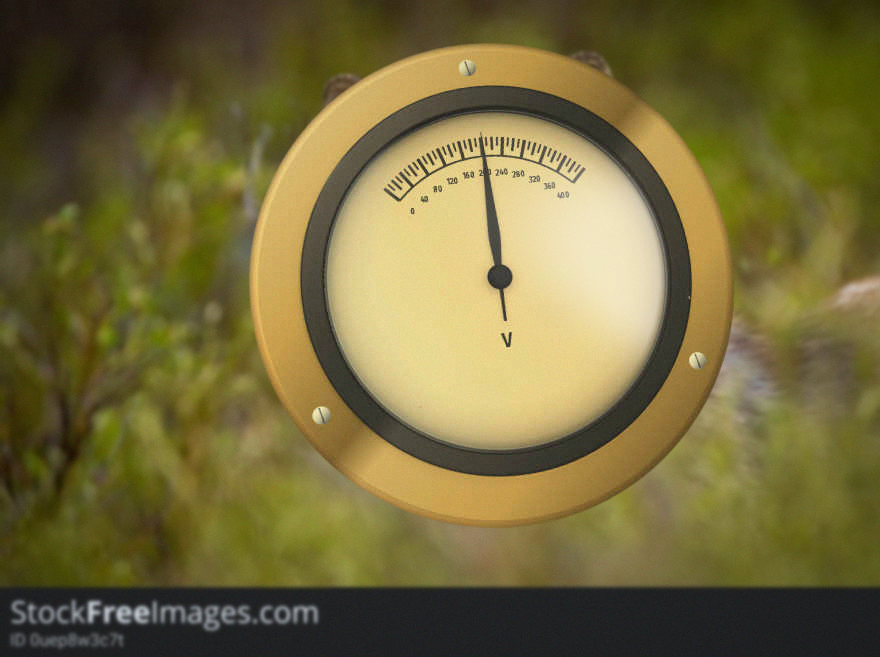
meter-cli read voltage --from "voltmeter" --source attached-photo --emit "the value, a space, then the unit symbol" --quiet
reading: 200 V
